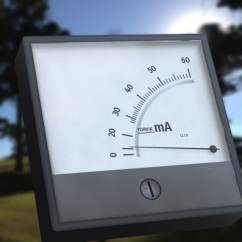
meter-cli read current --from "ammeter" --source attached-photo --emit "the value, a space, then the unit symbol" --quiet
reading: 10 mA
